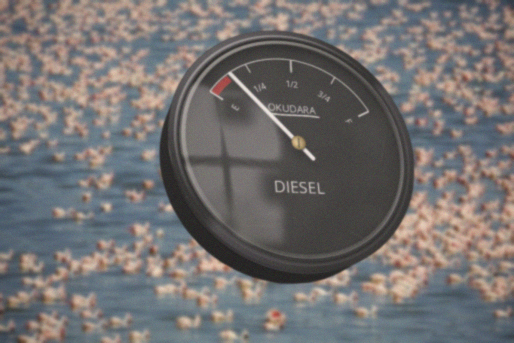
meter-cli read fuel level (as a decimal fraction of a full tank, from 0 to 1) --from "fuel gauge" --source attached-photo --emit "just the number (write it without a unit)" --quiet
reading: 0.125
